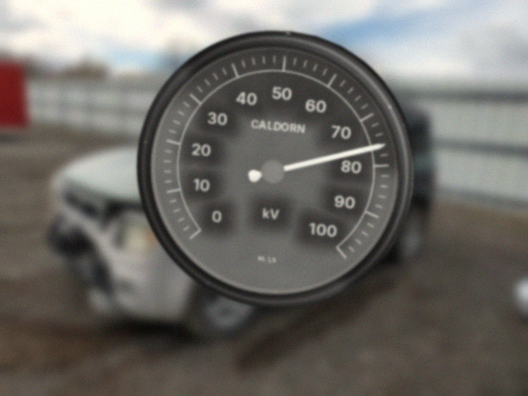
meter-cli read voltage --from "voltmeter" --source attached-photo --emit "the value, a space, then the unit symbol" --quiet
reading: 76 kV
